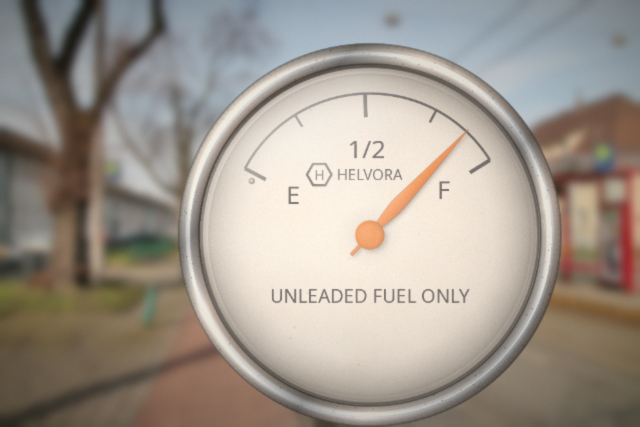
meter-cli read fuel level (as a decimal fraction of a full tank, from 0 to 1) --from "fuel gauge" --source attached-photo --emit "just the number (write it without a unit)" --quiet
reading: 0.875
